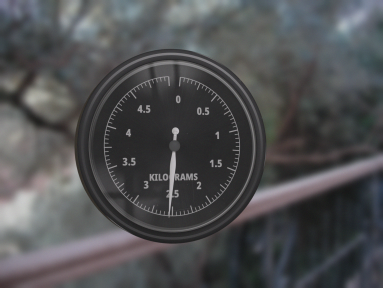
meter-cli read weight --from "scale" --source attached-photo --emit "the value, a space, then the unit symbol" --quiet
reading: 2.55 kg
